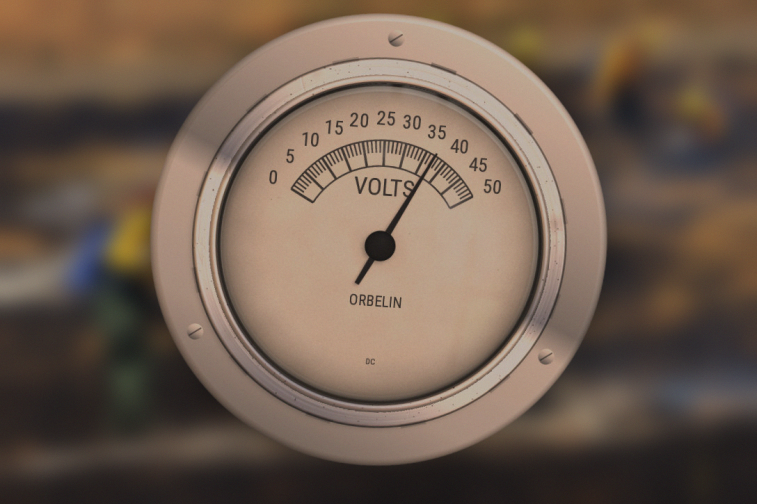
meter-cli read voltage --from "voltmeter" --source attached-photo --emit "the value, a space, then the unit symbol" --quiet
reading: 37 V
